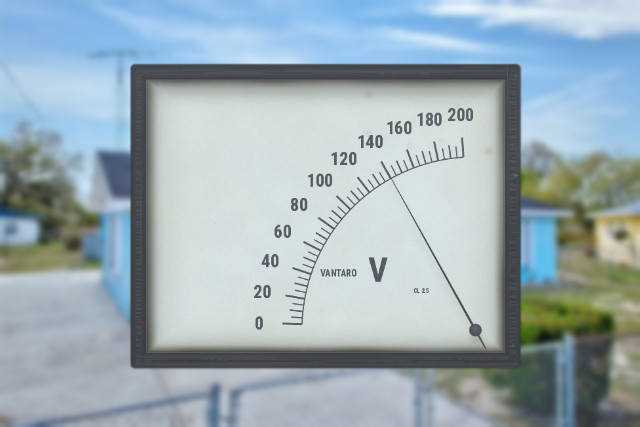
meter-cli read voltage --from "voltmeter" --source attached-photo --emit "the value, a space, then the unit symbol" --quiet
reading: 140 V
